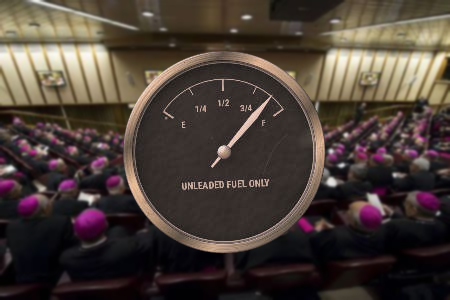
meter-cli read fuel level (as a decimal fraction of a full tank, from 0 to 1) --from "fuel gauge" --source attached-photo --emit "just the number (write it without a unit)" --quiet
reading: 0.875
